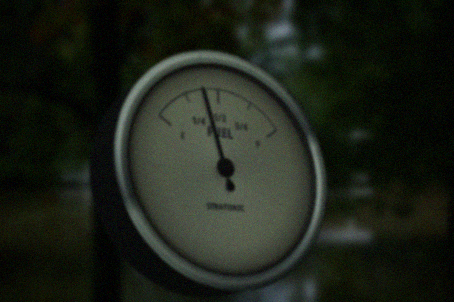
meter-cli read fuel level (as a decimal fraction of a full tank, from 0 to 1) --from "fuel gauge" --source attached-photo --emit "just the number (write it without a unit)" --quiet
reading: 0.375
